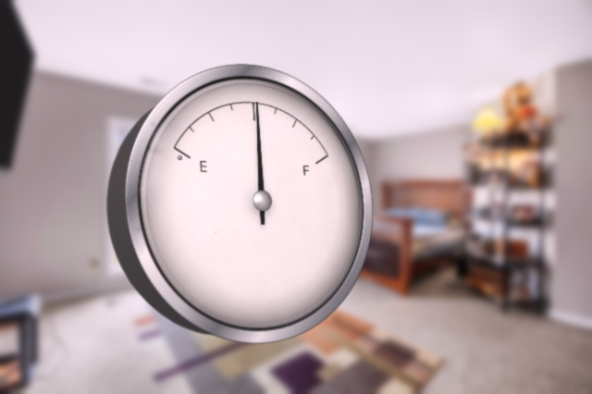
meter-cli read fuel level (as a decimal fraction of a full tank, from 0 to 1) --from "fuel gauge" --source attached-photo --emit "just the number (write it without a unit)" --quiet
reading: 0.5
